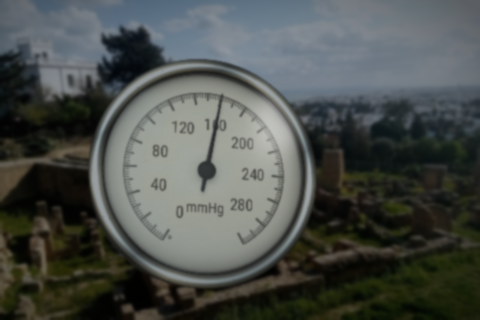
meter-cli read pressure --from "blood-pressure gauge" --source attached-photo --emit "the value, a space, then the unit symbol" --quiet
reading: 160 mmHg
